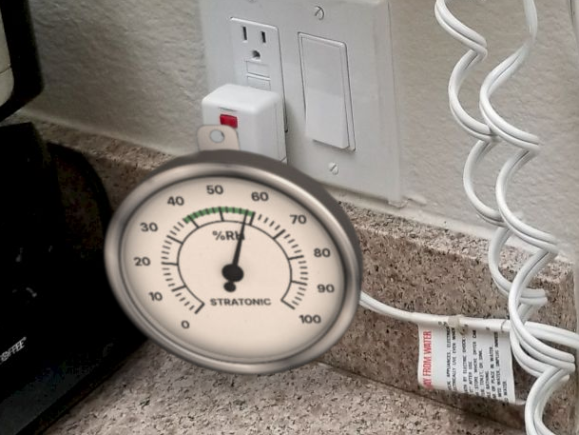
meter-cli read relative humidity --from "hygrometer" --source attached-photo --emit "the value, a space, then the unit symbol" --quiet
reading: 58 %
